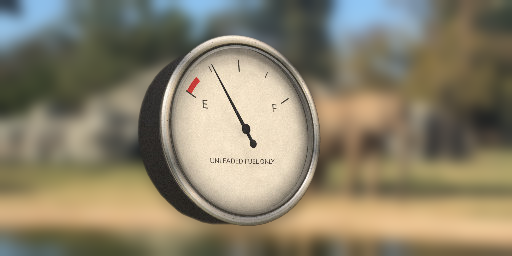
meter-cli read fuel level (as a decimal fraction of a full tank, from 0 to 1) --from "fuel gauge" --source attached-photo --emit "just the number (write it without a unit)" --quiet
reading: 0.25
